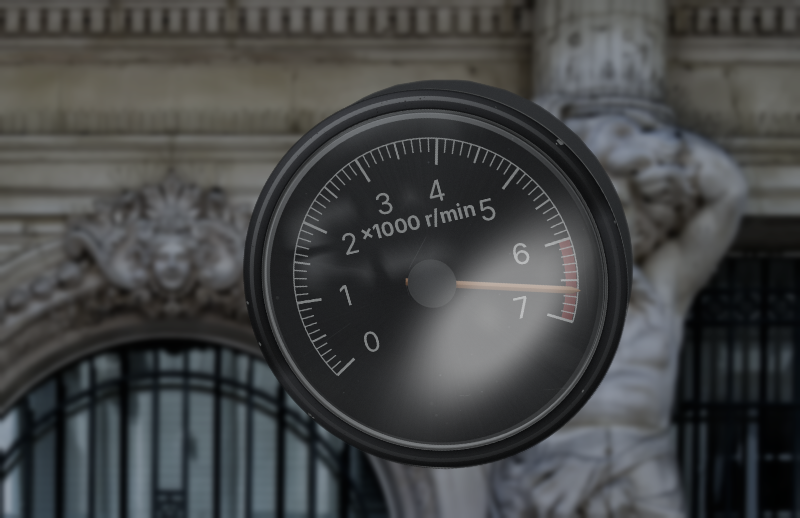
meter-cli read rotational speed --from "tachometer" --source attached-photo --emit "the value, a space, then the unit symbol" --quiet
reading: 6600 rpm
